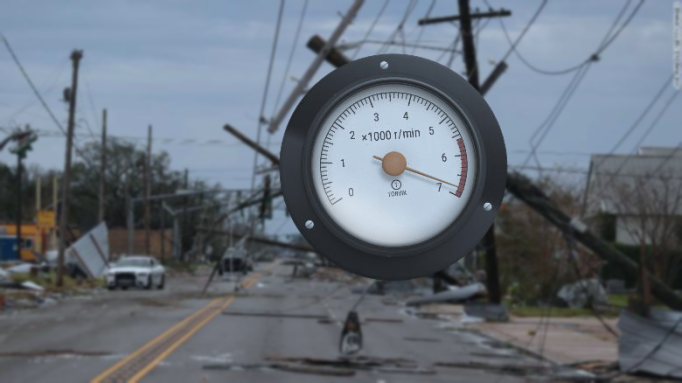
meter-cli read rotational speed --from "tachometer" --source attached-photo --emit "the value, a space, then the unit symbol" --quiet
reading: 6800 rpm
